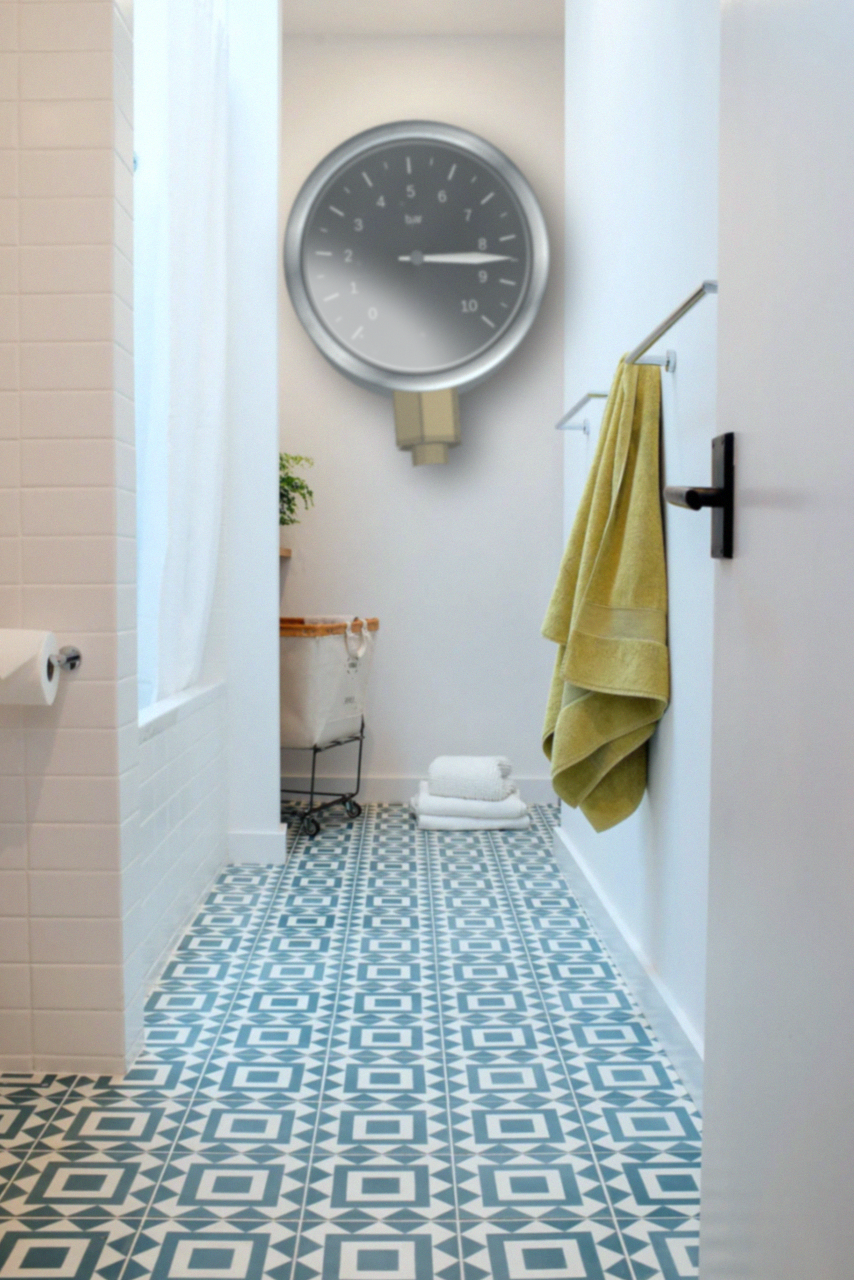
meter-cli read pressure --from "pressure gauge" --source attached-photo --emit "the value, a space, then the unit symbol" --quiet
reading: 8.5 bar
